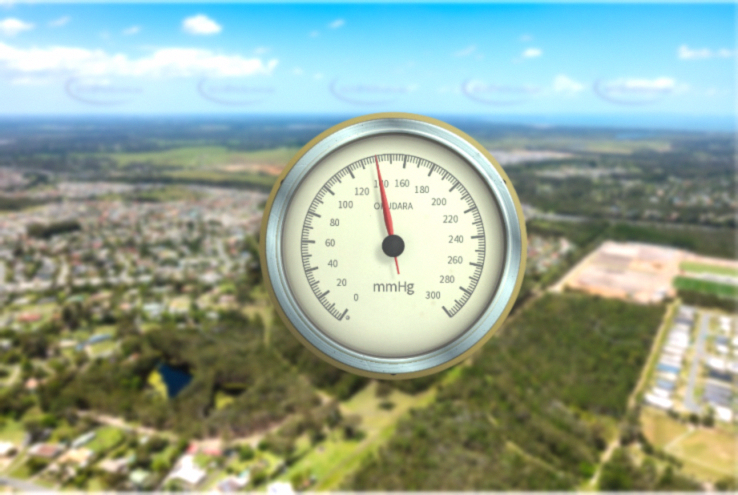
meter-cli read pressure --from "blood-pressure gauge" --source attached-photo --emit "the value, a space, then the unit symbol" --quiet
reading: 140 mmHg
